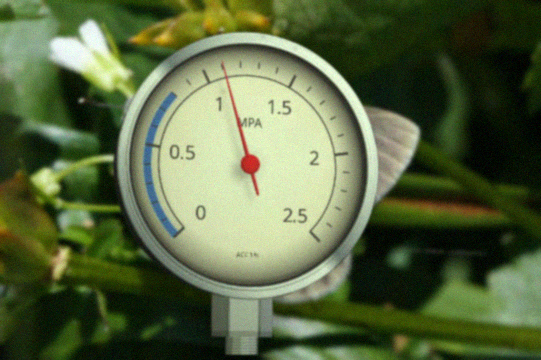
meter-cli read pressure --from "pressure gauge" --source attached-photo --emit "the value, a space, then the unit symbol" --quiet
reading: 1.1 MPa
